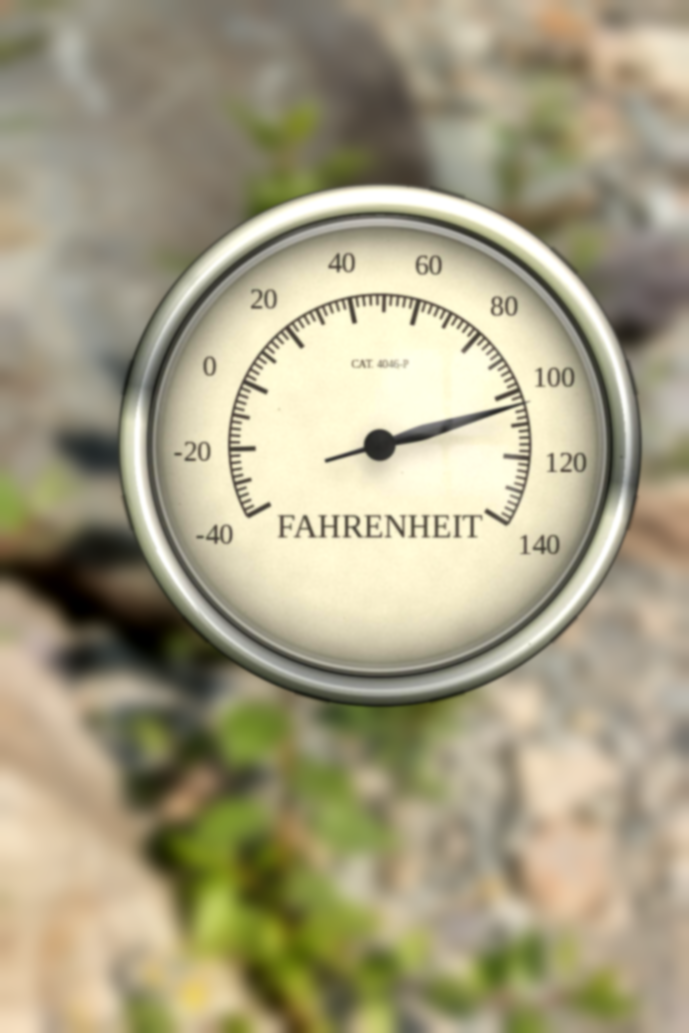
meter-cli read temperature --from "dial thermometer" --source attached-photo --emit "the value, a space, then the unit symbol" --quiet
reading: 104 °F
